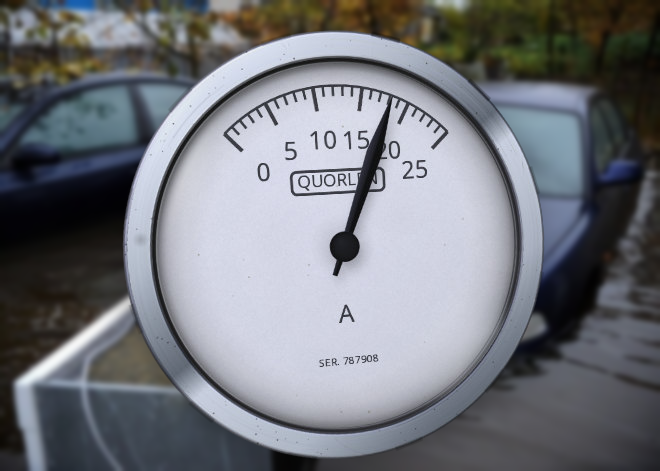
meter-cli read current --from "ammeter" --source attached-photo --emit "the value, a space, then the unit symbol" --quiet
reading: 18 A
